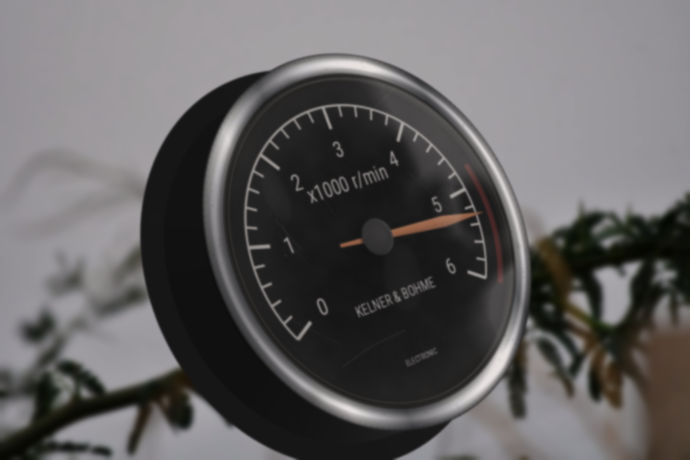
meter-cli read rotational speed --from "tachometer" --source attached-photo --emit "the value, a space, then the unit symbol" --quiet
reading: 5300 rpm
